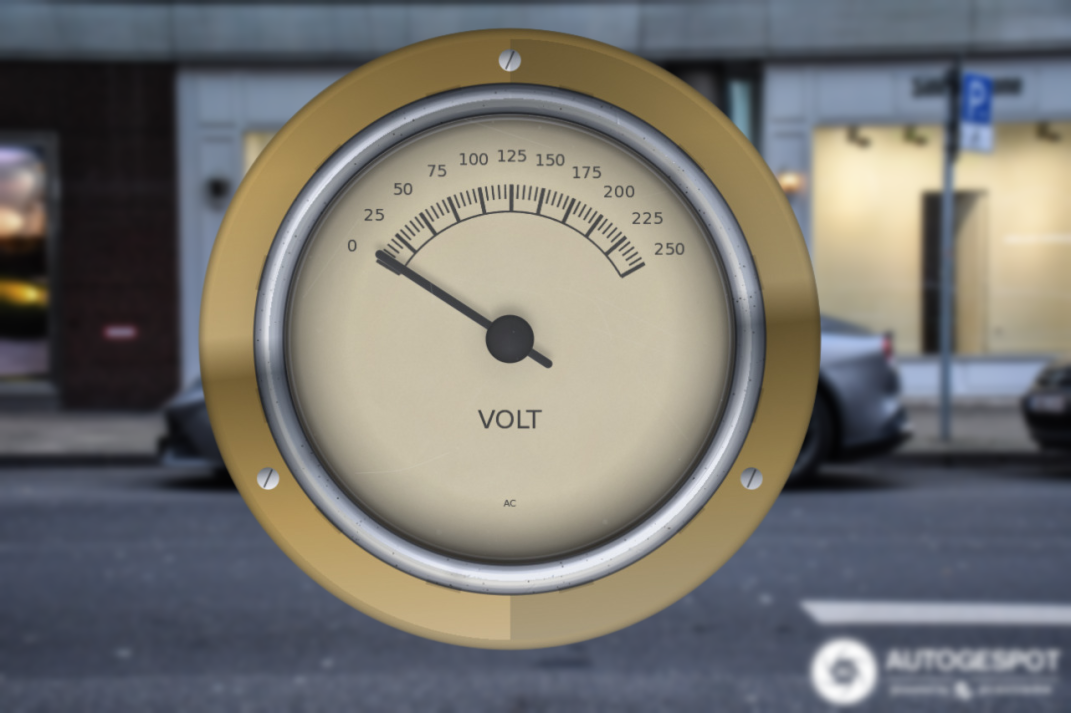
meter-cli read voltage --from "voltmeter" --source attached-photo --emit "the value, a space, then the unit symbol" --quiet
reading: 5 V
